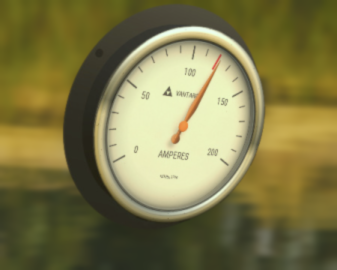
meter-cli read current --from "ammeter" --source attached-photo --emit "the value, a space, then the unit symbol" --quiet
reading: 120 A
